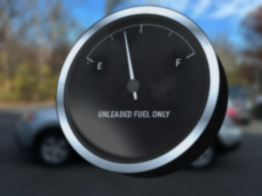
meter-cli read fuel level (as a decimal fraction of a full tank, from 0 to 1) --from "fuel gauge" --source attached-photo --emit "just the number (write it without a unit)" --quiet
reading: 0.375
